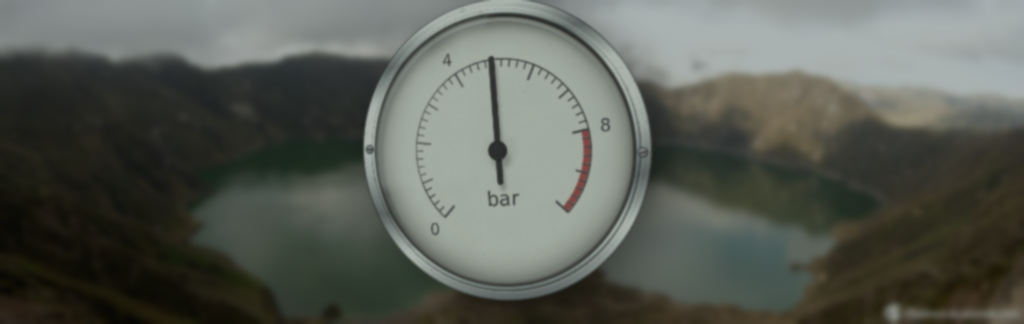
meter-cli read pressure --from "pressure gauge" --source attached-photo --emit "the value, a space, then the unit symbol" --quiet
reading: 5 bar
